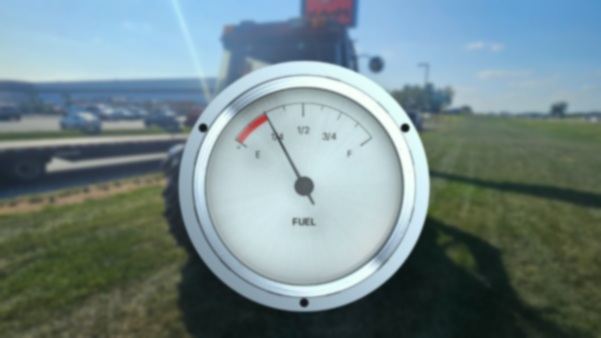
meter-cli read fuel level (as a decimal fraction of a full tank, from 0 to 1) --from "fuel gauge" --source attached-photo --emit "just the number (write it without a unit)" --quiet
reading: 0.25
